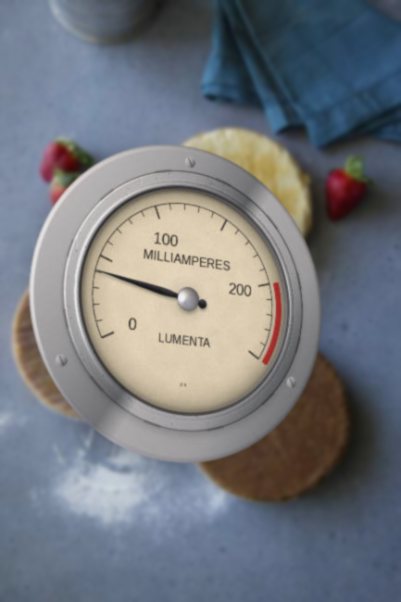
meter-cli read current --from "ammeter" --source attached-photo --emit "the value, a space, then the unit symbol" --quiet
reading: 40 mA
